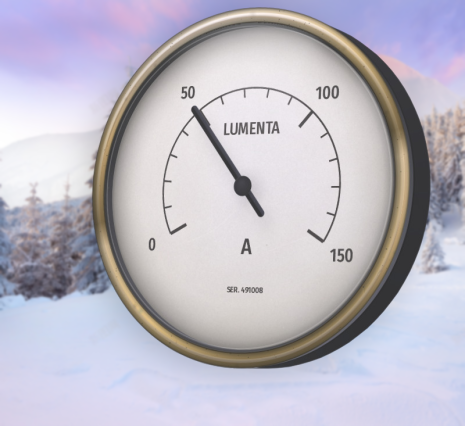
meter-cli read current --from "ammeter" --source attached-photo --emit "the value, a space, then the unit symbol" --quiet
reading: 50 A
